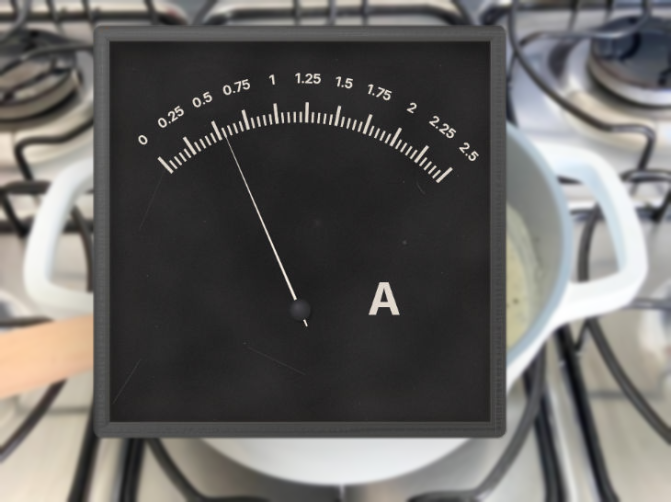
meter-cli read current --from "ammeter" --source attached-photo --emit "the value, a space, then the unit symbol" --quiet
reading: 0.55 A
